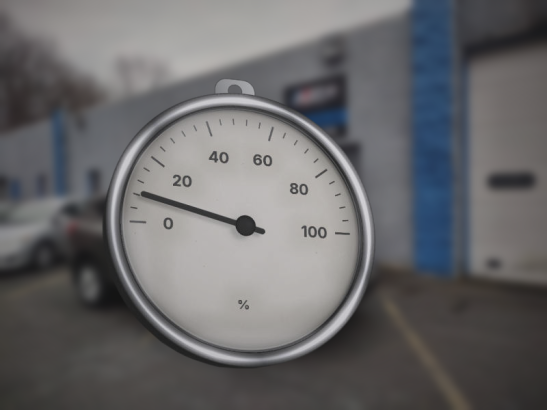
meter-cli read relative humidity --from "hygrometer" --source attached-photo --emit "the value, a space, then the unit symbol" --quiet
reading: 8 %
